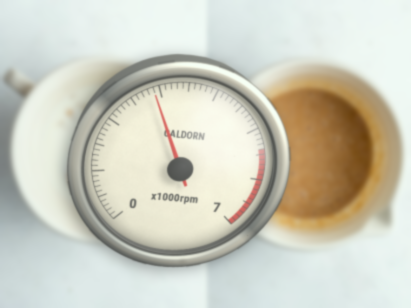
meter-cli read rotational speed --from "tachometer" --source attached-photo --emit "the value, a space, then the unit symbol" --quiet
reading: 2900 rpm
